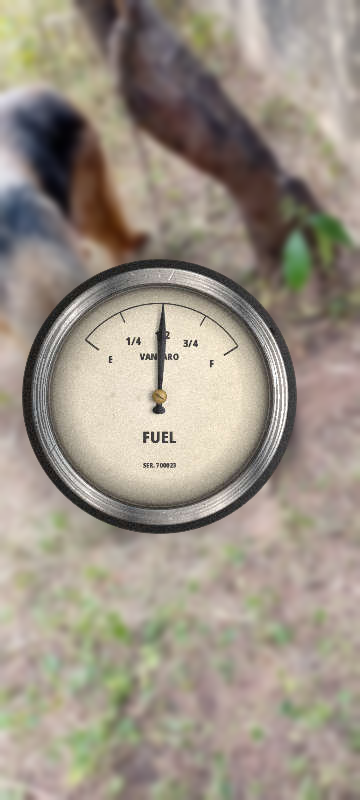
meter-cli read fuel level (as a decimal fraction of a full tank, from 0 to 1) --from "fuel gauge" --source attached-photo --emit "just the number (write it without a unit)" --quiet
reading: 0.5
